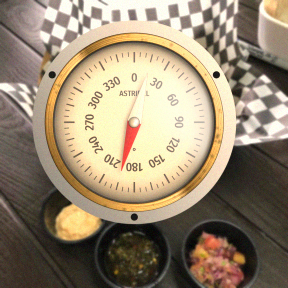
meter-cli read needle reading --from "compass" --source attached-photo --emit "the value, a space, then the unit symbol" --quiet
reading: 195 °
